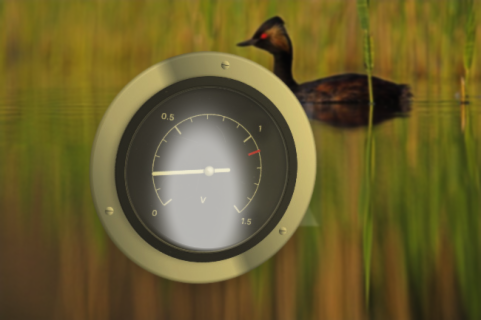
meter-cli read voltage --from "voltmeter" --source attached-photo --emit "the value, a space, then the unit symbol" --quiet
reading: 0.2 V
